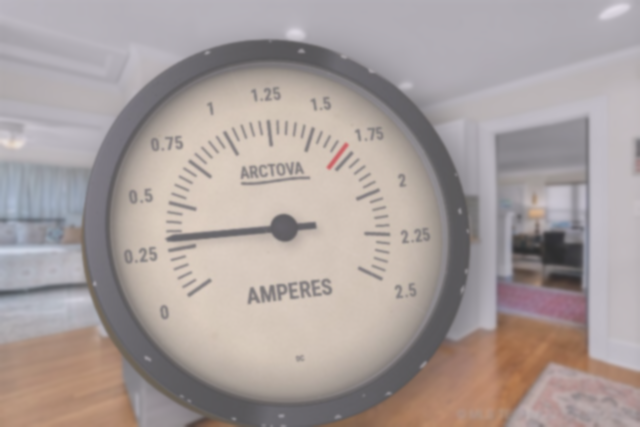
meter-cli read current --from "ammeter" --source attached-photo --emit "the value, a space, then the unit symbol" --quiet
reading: 0.3 A
